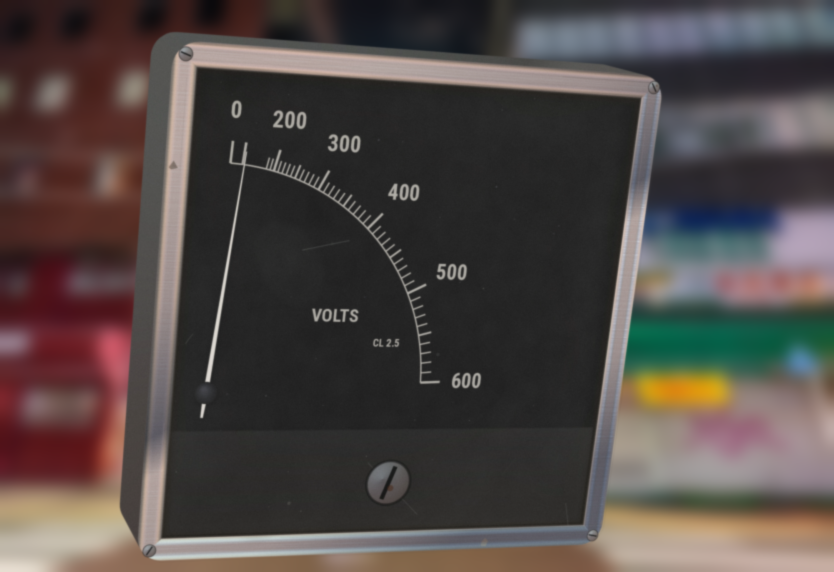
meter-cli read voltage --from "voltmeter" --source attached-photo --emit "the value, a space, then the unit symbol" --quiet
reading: 100 V
